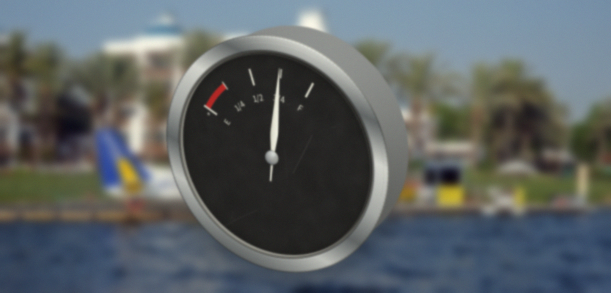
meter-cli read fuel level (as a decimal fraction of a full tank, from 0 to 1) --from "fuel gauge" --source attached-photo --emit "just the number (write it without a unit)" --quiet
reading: 0.75
